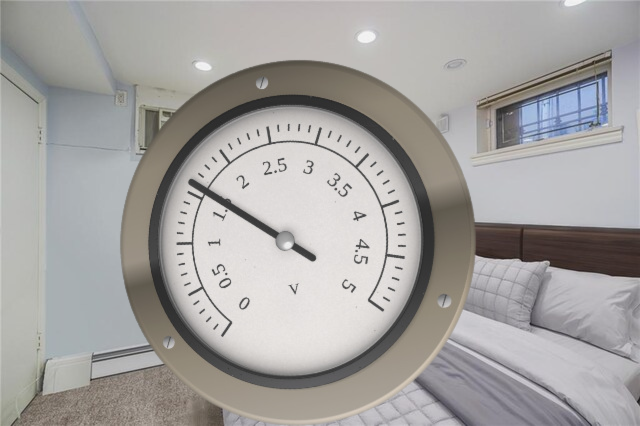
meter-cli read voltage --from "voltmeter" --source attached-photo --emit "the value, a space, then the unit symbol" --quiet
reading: 1.6 V
